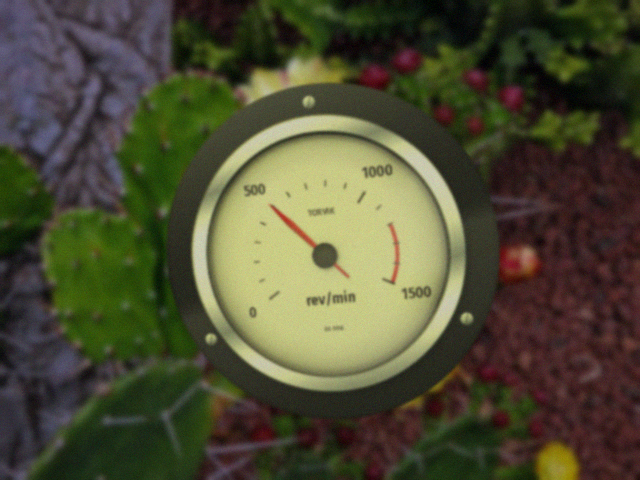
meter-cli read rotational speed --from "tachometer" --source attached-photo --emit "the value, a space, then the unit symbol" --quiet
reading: 500 rpm
